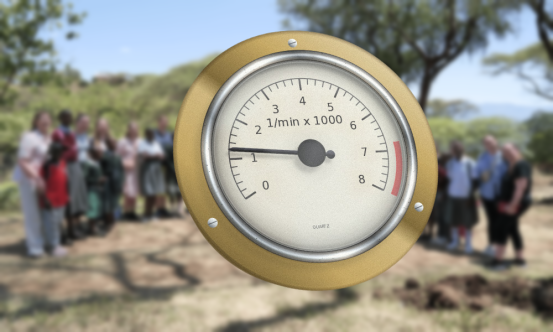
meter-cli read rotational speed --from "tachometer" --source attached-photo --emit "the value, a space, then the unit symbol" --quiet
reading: 1200 rpm
